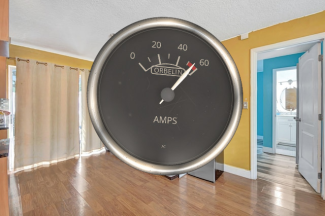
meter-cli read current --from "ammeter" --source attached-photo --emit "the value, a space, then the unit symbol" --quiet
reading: 55 A
